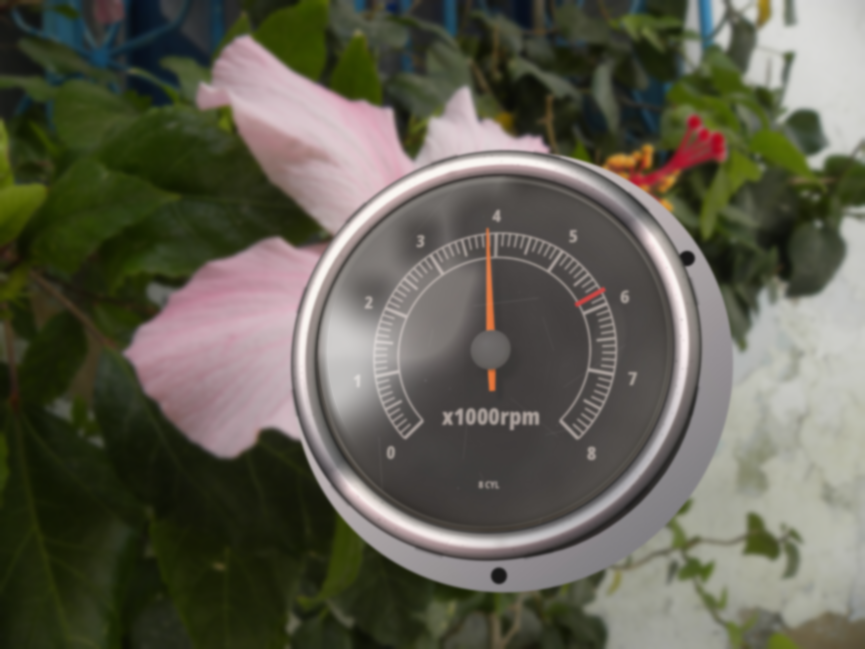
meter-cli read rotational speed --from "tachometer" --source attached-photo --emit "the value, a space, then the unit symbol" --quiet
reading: 3900 rpm
